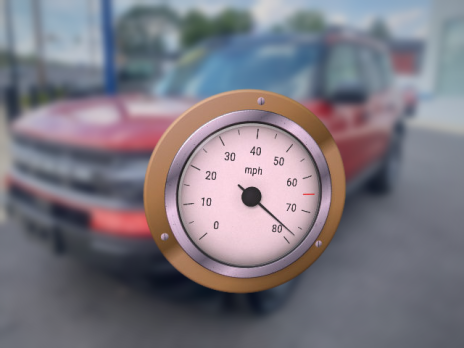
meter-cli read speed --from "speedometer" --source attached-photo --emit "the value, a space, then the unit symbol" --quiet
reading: 77.5 mph
